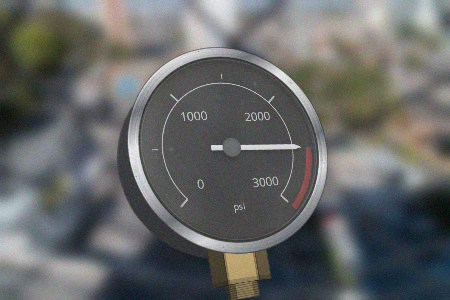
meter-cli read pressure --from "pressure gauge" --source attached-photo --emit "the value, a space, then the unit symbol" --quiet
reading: 2500 psi
